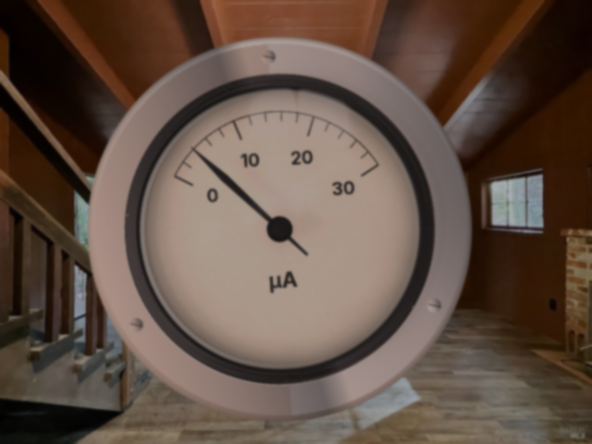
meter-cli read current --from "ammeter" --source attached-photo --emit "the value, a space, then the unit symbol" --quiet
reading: 4 µA
